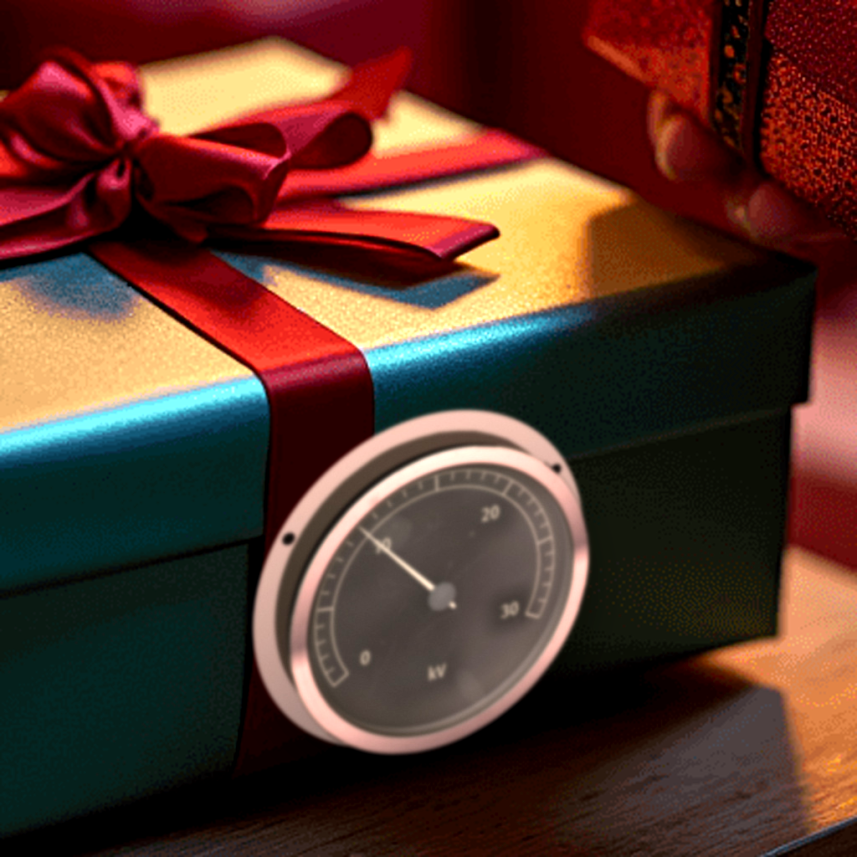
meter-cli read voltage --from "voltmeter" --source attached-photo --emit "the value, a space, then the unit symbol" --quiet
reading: 10 kV
